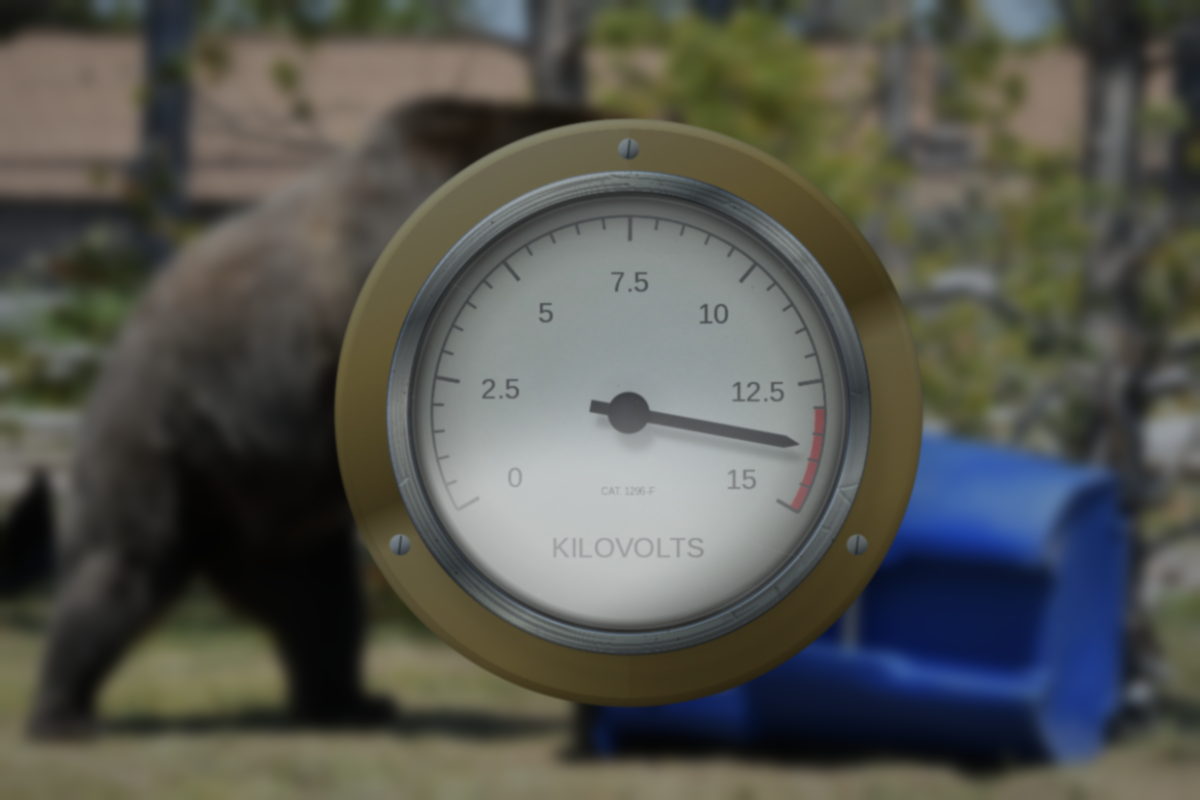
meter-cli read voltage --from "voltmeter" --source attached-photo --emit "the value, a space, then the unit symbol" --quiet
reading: 13.75 kV
